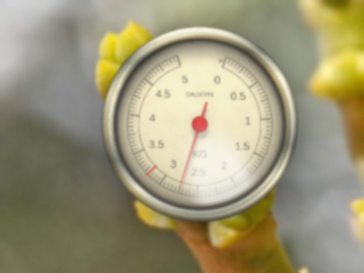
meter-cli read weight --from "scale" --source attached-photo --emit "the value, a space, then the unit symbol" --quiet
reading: 2.75 kg
